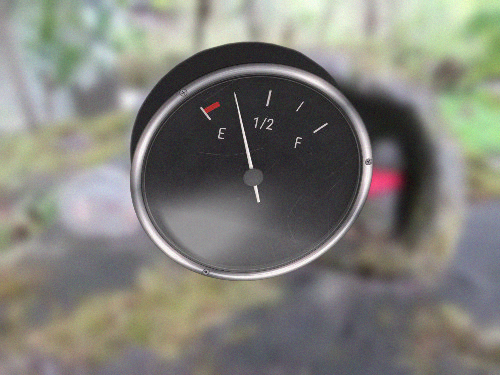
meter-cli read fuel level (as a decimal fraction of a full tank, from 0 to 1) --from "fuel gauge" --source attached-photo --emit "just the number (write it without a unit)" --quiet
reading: 0.25
